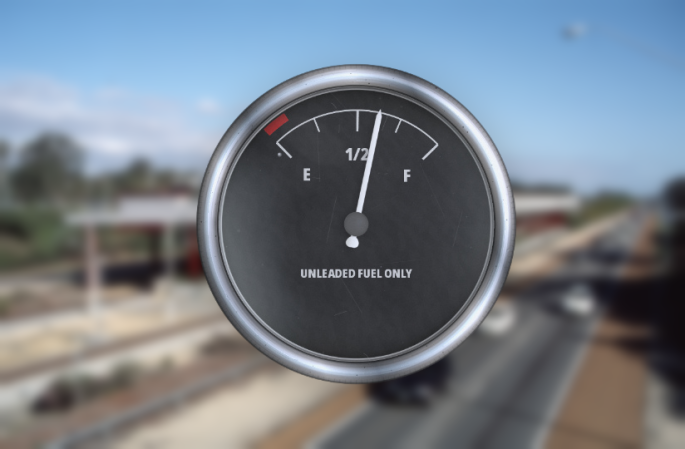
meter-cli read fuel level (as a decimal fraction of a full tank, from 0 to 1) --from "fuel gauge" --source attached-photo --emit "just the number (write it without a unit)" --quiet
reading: 0.625
